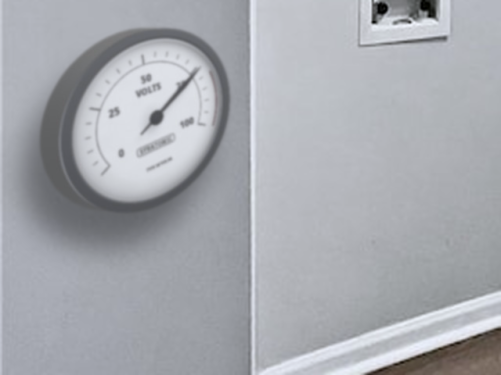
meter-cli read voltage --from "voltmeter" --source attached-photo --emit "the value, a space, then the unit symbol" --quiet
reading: 75 V
